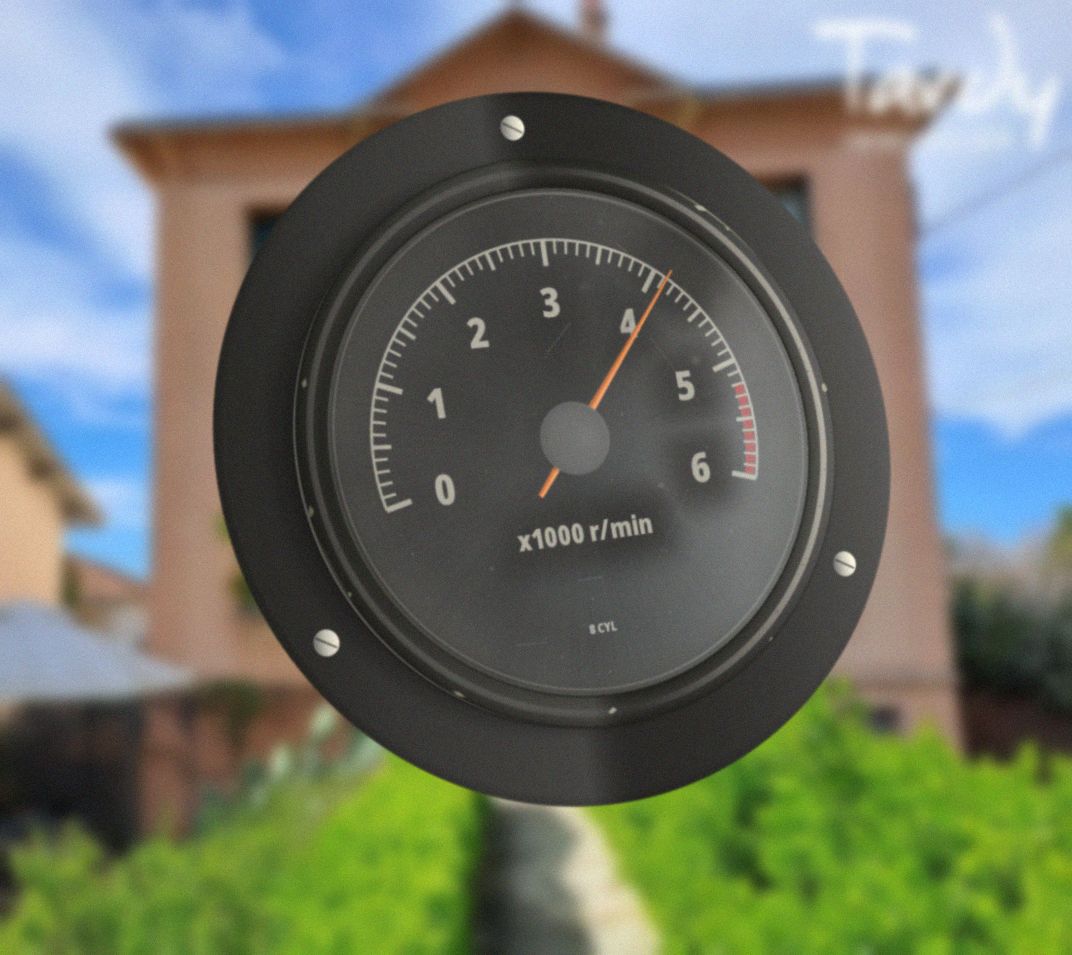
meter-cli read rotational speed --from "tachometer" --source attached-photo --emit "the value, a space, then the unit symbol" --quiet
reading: 4100 rpm
